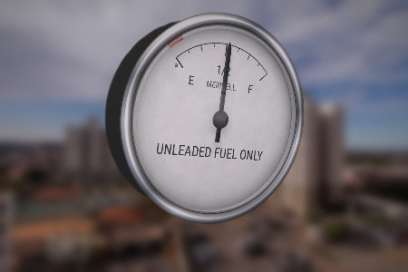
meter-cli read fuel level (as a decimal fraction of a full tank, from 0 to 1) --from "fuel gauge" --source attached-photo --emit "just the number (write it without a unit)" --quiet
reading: 0.5
